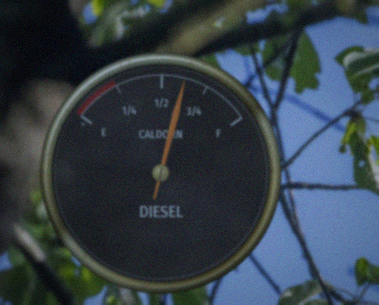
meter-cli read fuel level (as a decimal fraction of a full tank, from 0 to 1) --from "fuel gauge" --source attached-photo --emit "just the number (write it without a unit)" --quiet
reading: 0.625
